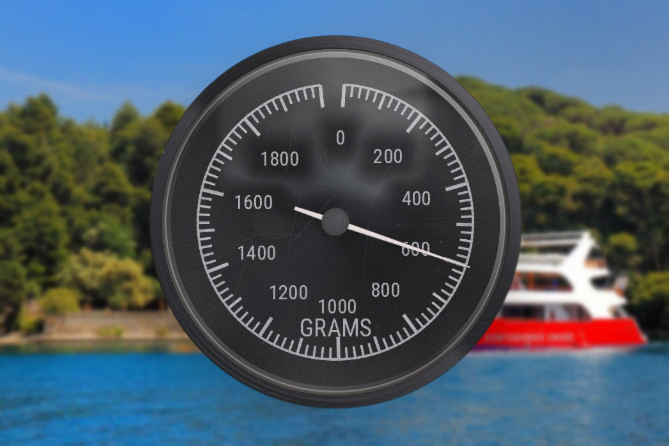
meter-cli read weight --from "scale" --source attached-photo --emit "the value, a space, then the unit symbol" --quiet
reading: 600 g
